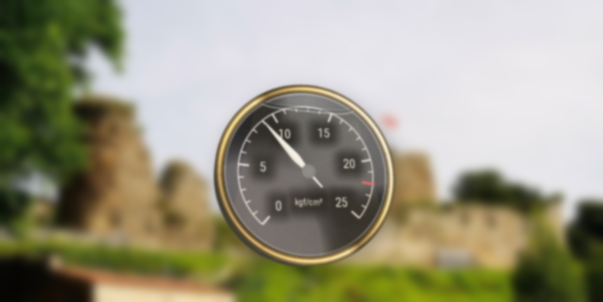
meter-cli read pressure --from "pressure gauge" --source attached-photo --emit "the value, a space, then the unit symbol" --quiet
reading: 9 kg/cm²
